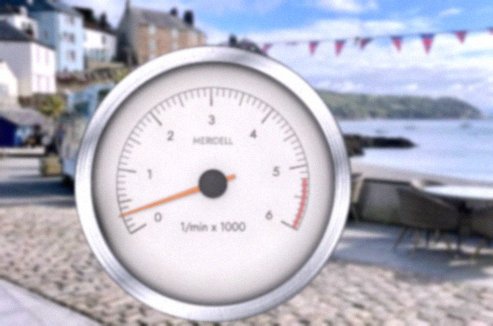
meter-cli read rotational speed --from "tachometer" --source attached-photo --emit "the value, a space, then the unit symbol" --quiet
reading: 300 rpm
